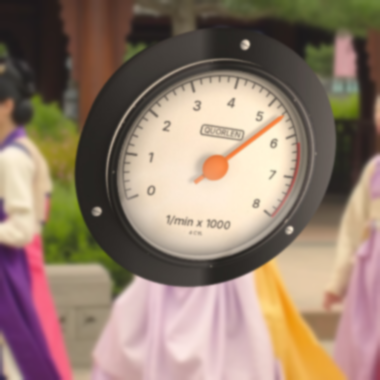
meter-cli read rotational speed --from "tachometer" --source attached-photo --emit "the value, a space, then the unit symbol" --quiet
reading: 5400 rpm
